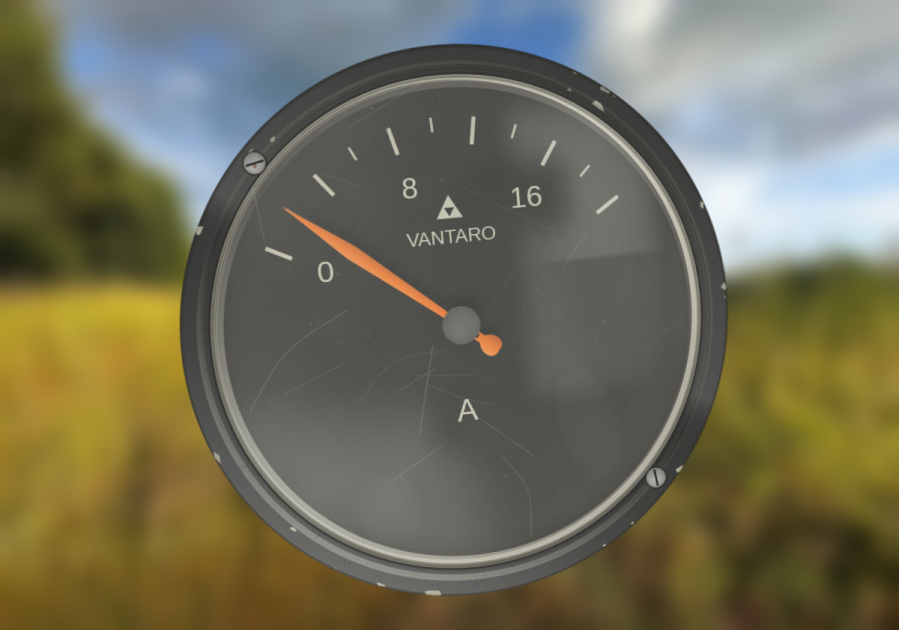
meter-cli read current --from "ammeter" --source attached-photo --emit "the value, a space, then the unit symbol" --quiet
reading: 2 A
